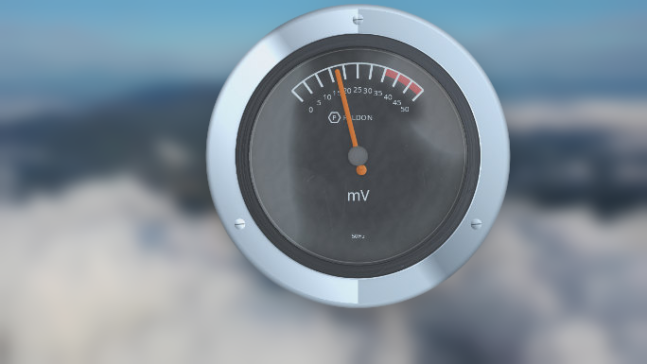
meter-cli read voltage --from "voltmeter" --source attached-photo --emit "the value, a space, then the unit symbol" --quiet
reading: 17.5 mV
